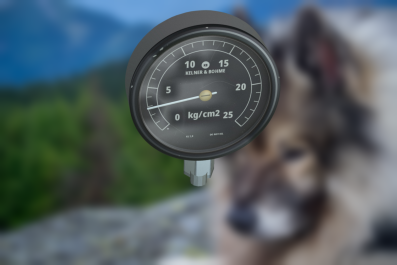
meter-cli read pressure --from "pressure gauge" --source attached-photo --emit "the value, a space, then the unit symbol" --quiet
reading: 3 kg/cm²
